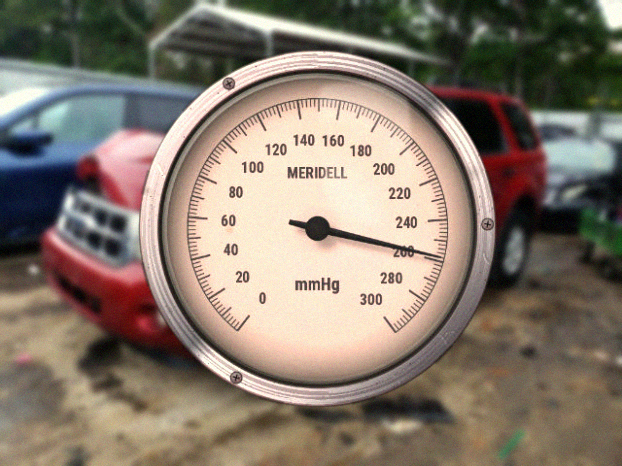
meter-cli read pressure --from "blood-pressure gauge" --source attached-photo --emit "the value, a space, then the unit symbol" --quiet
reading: 258 mmHg
